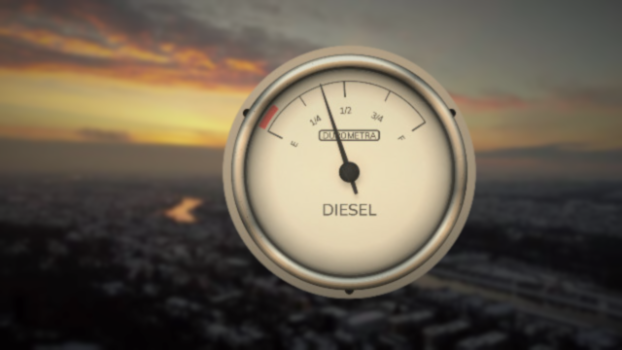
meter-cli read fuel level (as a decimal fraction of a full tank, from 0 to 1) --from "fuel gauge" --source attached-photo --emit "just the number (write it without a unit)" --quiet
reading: 0.375
